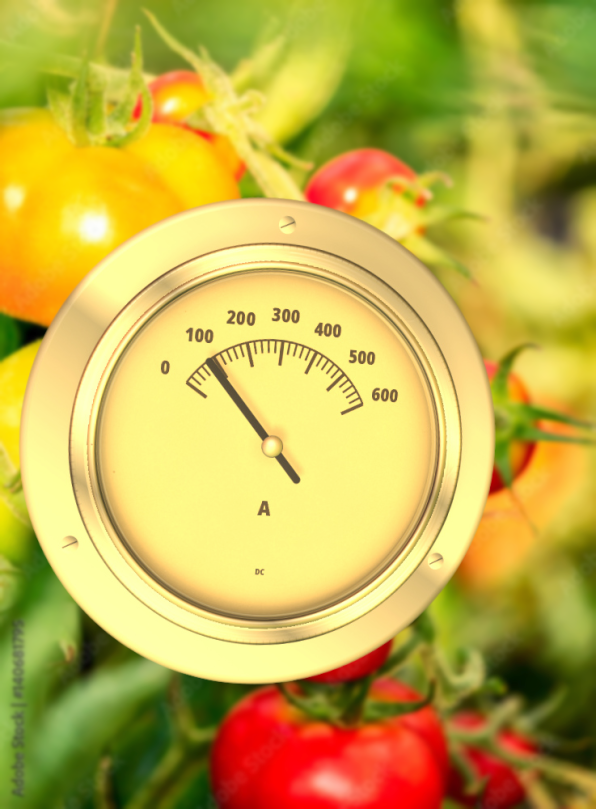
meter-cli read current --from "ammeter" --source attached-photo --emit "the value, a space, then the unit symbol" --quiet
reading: 80 A
